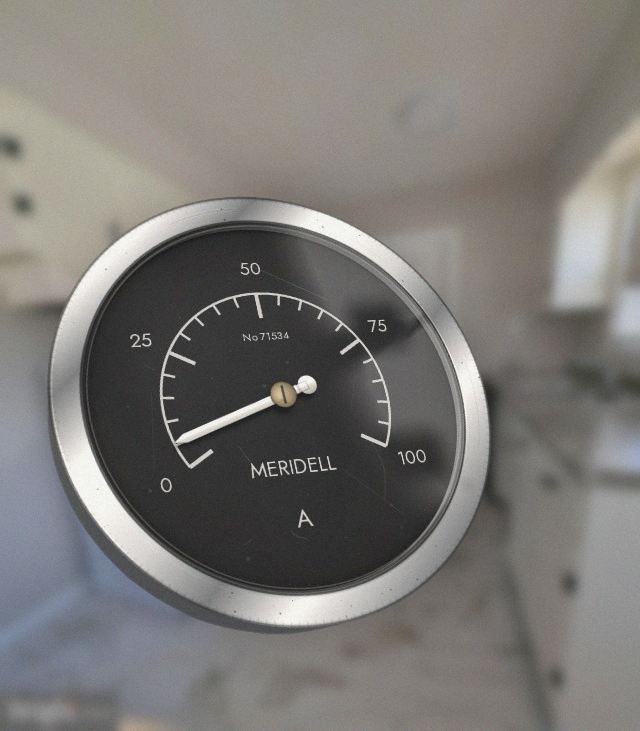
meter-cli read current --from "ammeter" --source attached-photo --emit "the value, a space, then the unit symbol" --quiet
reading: 5 A
